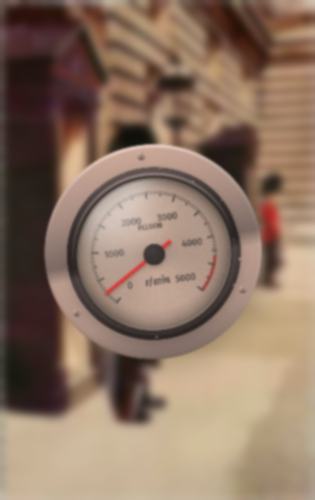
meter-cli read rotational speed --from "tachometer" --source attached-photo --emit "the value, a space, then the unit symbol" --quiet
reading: 250 rpm
